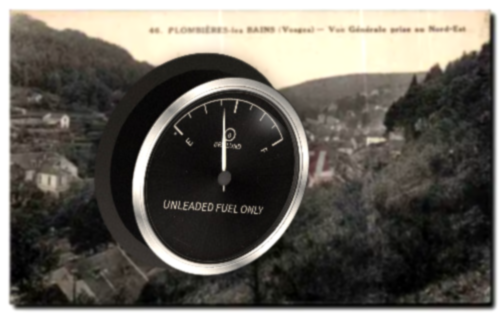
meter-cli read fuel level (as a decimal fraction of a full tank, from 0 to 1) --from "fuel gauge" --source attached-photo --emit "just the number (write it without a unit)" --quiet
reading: 0.375
